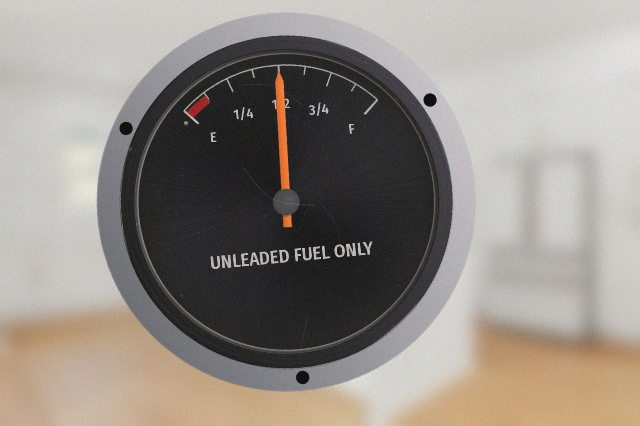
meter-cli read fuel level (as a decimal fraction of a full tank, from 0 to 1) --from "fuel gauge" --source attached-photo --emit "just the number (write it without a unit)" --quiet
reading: 0.5
